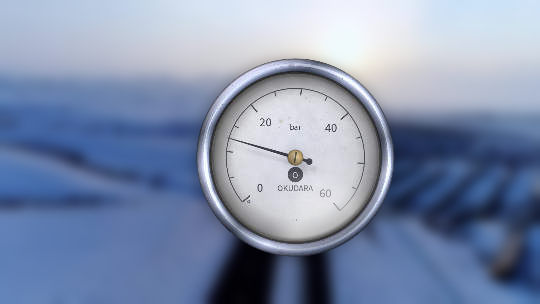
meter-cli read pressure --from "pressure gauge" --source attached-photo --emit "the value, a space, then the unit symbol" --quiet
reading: 12.5 bar
